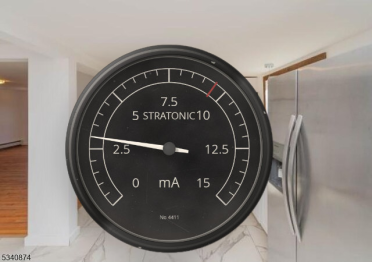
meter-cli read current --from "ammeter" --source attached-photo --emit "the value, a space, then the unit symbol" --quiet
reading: 3 mA
